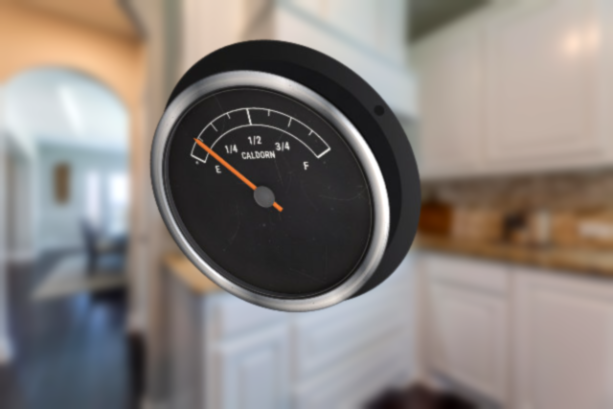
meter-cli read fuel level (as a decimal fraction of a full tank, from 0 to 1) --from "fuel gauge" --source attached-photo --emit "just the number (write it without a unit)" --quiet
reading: 0.125
